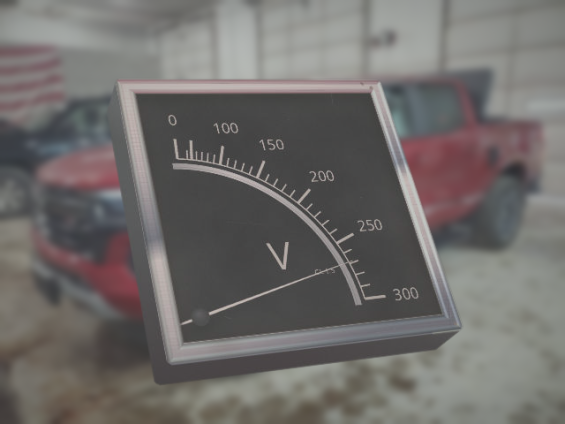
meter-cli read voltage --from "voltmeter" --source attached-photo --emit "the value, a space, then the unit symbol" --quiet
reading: 270 V
